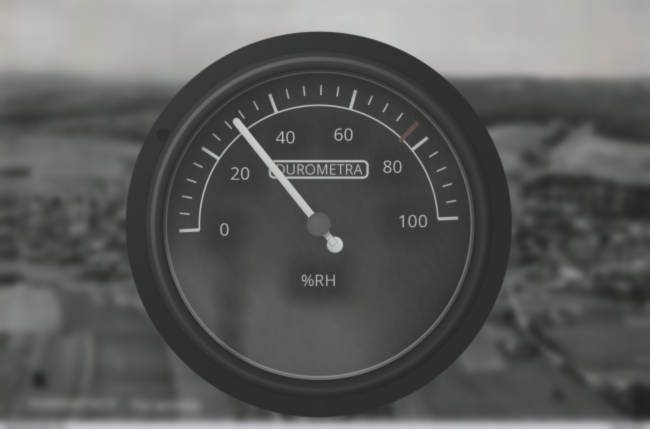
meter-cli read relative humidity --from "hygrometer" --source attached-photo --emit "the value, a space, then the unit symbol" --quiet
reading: 30 %
